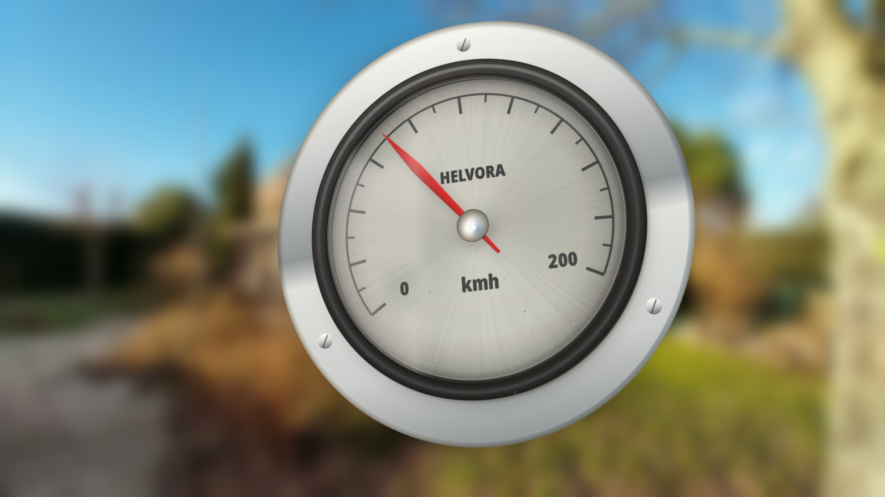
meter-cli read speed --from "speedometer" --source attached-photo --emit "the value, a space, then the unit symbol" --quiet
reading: 70 km/h
